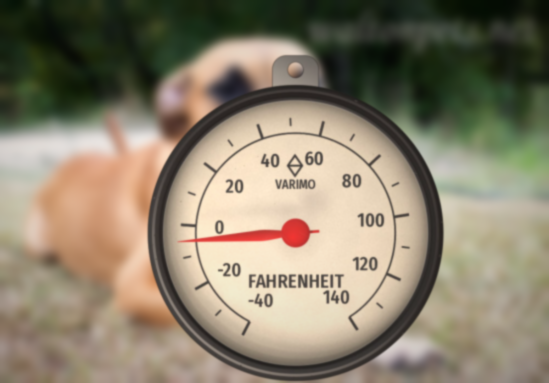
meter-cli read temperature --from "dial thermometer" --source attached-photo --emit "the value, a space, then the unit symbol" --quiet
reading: -5 °F
